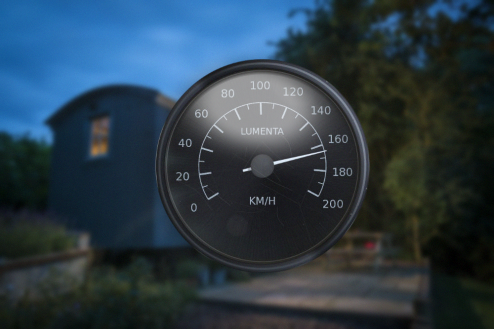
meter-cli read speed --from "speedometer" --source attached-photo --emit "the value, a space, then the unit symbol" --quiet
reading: 165 km/h
